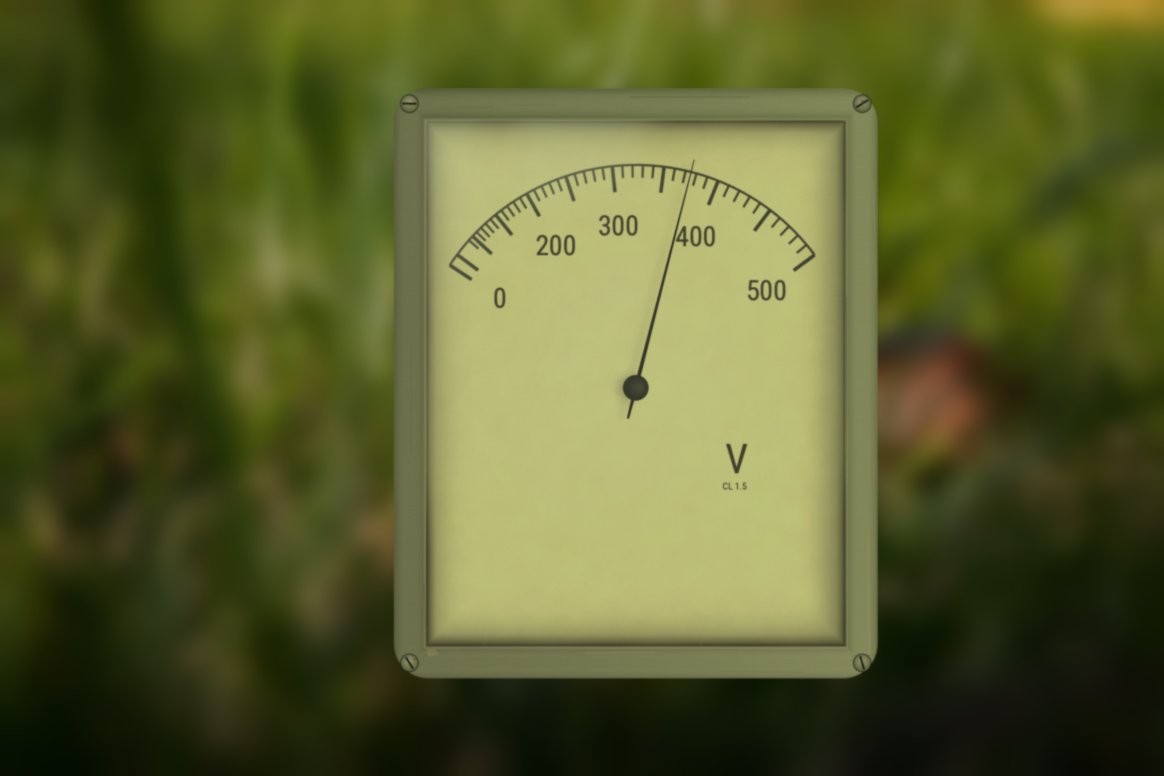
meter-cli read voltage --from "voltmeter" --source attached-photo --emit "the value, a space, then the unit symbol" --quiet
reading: 375 V
